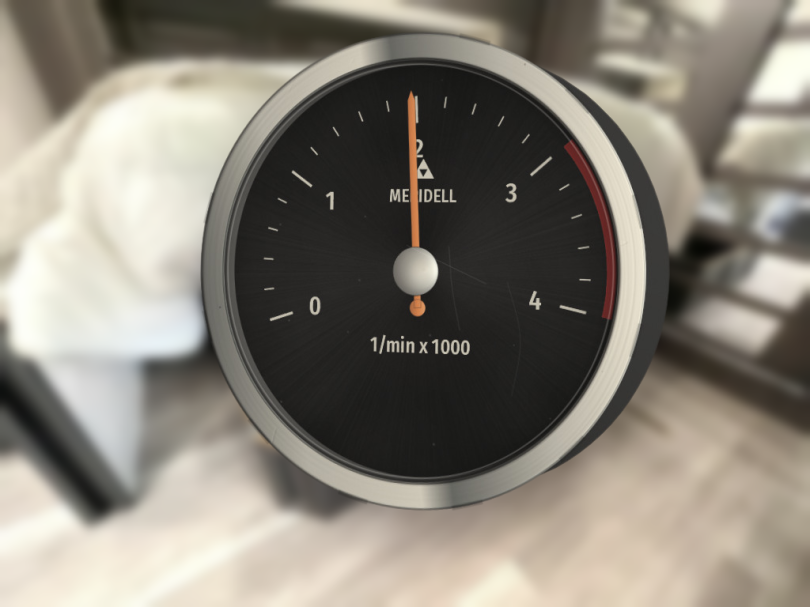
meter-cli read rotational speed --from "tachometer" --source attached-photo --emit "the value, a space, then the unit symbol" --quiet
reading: 2000 rpm
